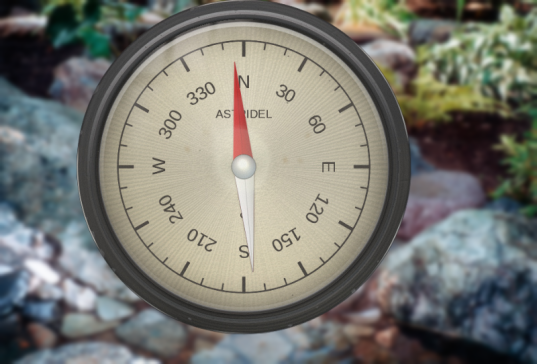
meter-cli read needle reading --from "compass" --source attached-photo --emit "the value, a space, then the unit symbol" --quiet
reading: 355 °
